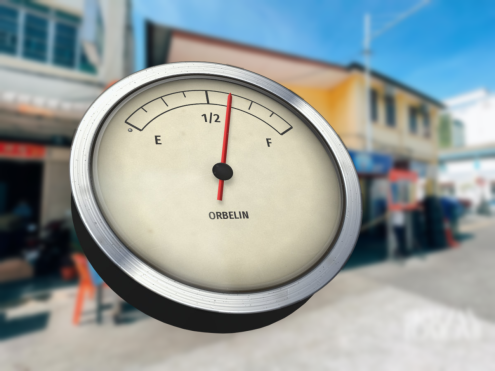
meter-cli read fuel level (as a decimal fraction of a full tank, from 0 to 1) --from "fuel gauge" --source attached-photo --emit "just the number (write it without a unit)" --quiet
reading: 0.625
